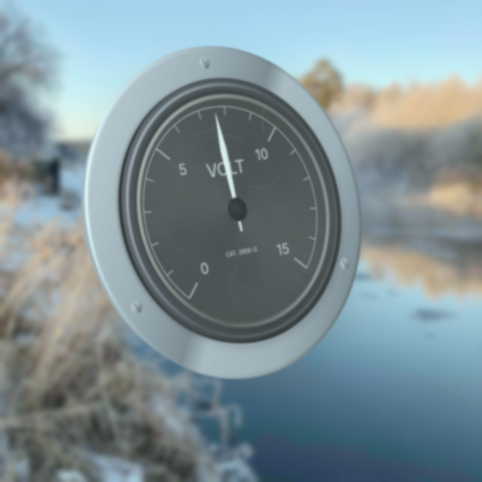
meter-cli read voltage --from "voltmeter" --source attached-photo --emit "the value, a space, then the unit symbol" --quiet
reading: 7.5 V
